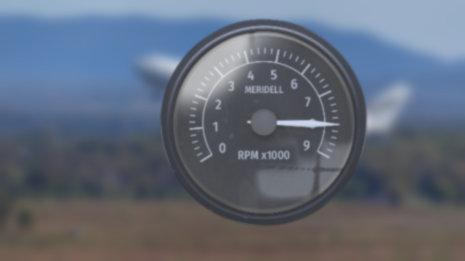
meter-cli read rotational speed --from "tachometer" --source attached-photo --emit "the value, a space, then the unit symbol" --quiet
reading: 8000 rpm
